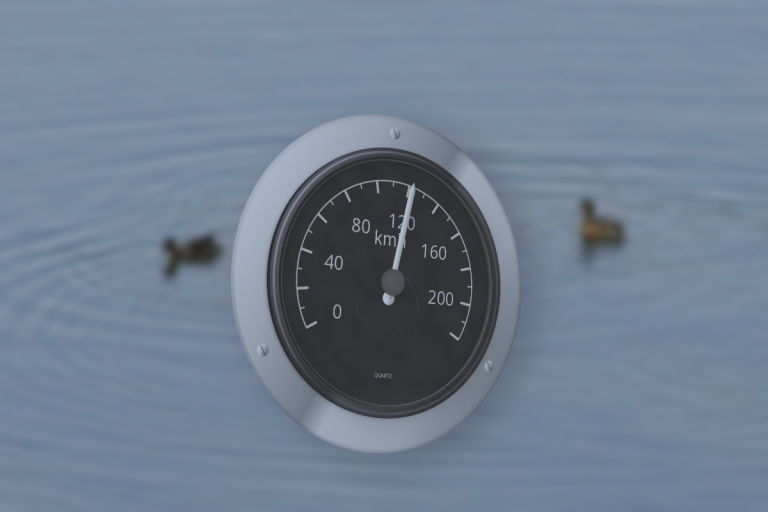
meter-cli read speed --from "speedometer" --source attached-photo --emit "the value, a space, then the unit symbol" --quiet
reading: 120 km/h
